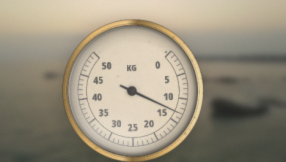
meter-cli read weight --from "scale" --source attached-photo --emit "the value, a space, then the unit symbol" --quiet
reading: 13 kg
